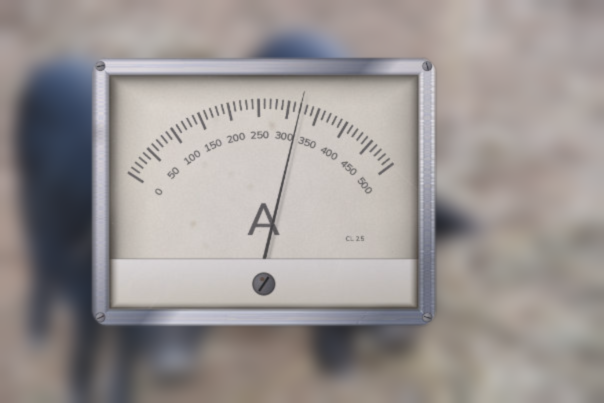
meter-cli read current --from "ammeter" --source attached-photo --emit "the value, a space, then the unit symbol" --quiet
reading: 320 A
